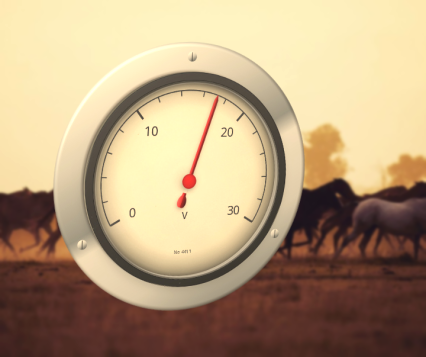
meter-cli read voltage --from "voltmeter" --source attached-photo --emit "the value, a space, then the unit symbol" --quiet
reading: 17 V
